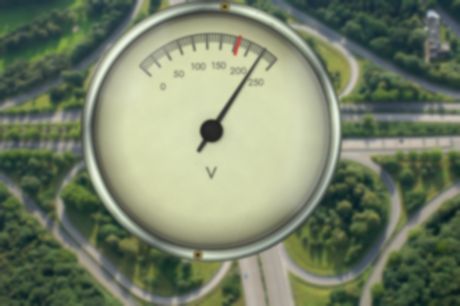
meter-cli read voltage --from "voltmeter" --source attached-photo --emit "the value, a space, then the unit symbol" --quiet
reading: 225 V
